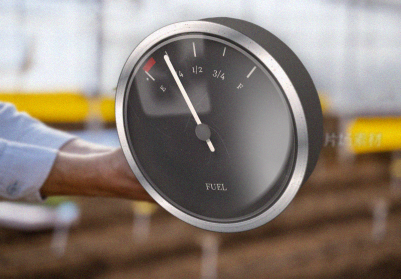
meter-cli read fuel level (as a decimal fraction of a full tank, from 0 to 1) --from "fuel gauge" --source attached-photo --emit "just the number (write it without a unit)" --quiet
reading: 0.25
